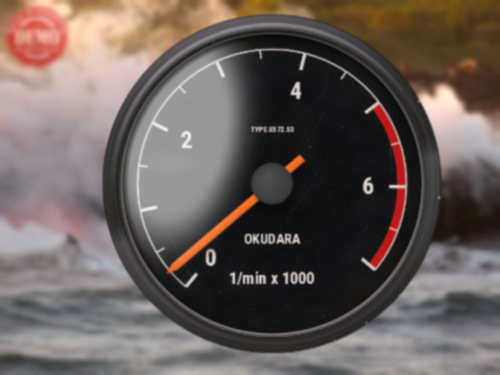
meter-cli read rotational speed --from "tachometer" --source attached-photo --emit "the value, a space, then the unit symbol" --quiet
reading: 250 rpm
